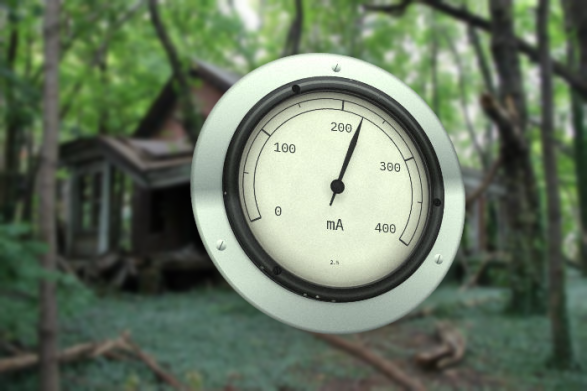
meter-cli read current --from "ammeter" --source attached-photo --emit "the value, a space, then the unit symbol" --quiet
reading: 225 mA
